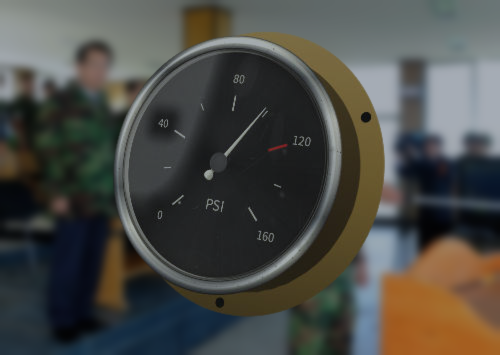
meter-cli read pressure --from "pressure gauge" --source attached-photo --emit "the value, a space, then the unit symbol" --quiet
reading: 100 psi
